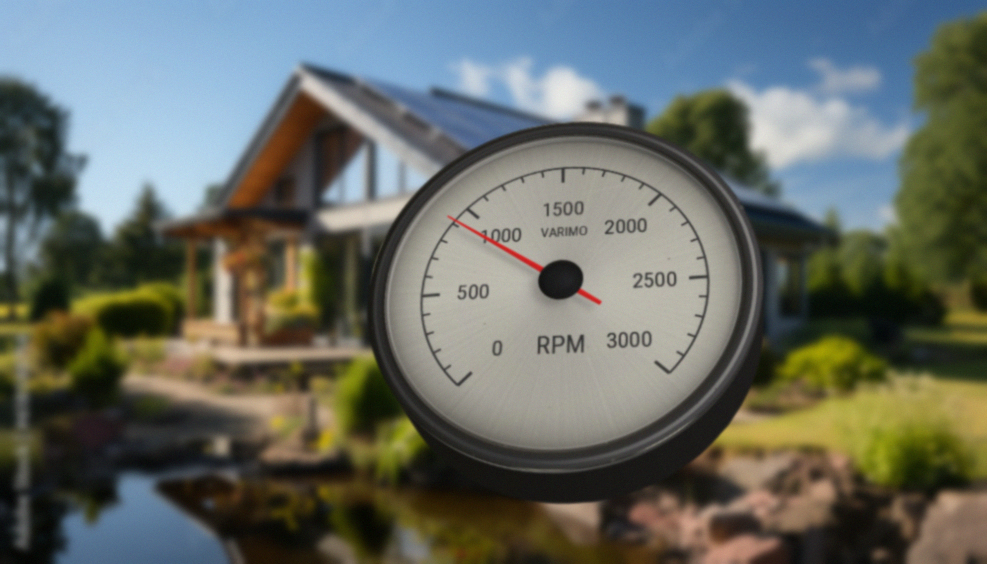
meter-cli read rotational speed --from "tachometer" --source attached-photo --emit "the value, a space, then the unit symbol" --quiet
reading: 900 rpm
